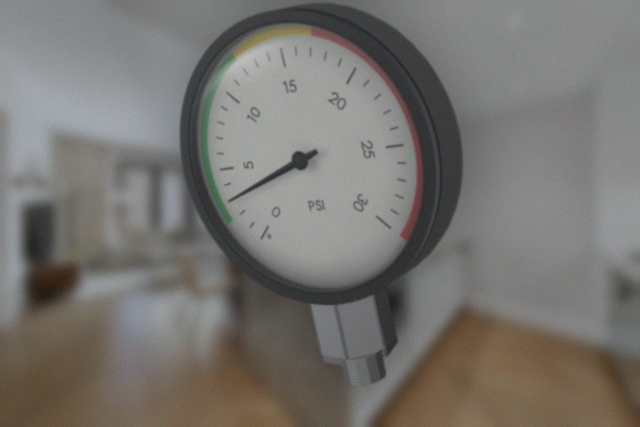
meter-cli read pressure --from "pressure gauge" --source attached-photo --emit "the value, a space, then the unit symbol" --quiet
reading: 3 psi
